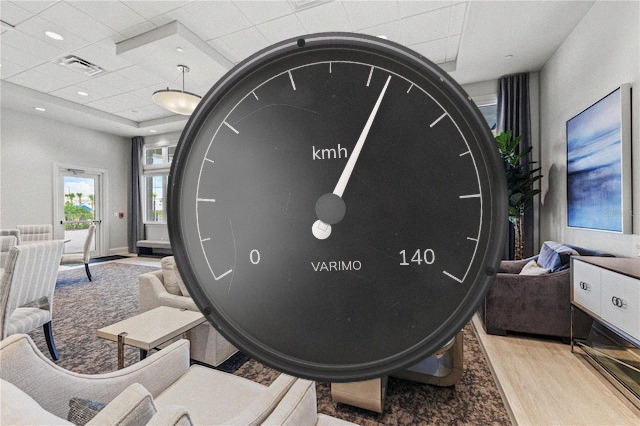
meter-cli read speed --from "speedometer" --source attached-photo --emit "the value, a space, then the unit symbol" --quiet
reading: 85 km/h
